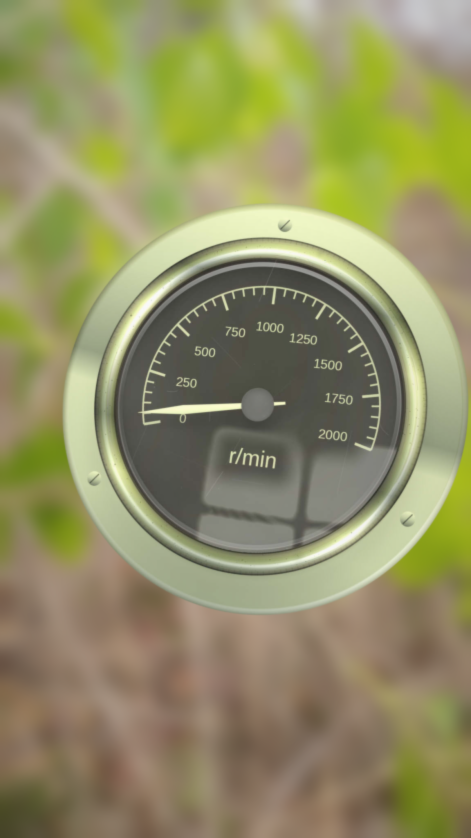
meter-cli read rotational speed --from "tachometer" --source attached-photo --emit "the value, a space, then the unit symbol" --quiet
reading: 50 rpm
